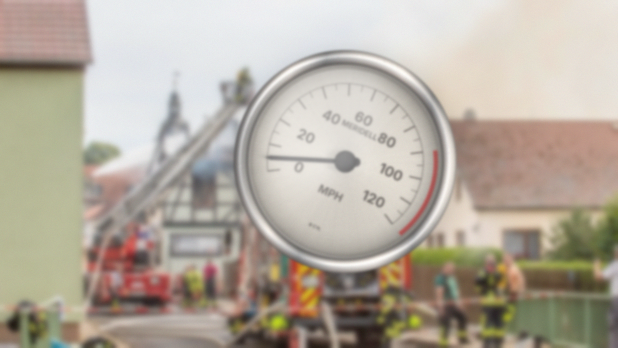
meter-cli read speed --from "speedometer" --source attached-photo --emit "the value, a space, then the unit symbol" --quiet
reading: 5 mph
